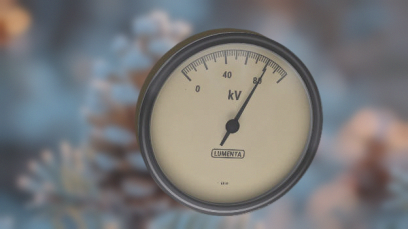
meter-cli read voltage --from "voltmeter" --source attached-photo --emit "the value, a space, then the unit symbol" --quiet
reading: 80 kV
